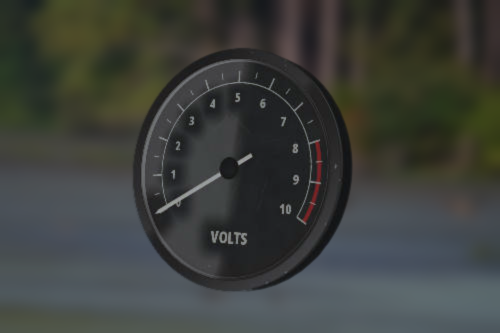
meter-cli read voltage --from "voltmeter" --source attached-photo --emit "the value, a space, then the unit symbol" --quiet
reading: 0 V
